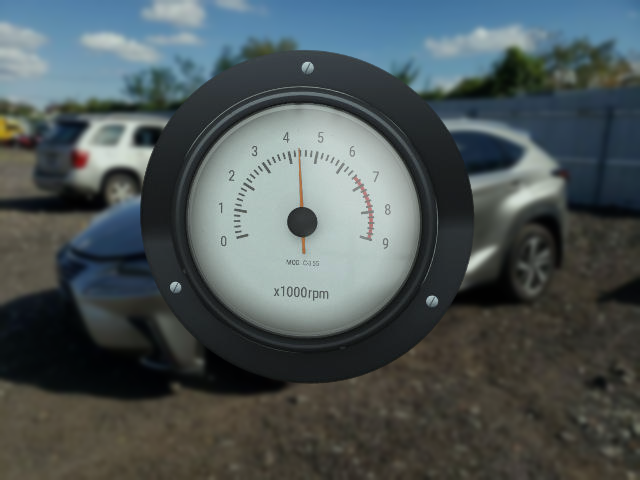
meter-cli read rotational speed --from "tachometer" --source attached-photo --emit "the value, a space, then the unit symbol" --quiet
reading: 4400 rpm
